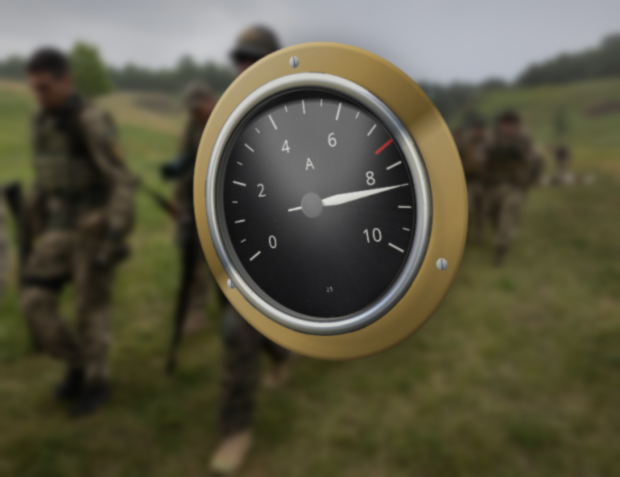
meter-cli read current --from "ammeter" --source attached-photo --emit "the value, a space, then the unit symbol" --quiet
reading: 8.5 A
